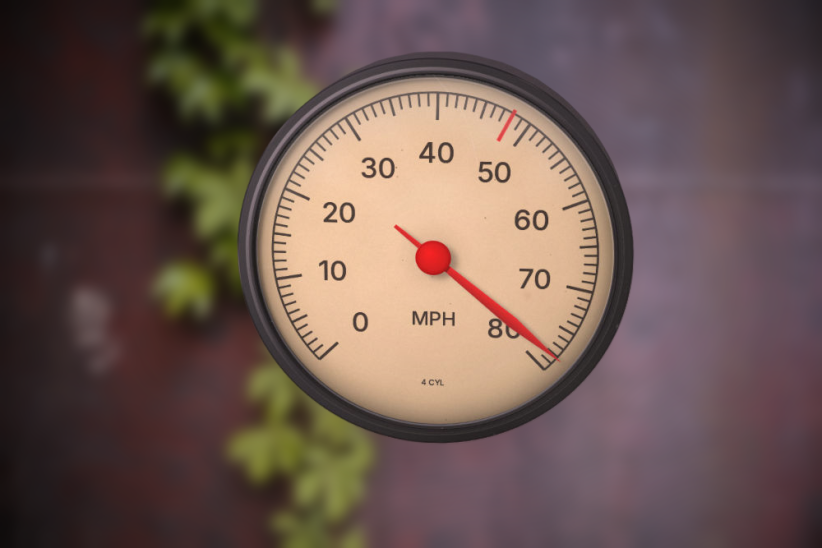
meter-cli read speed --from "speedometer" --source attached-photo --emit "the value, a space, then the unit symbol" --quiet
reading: 78 mph
